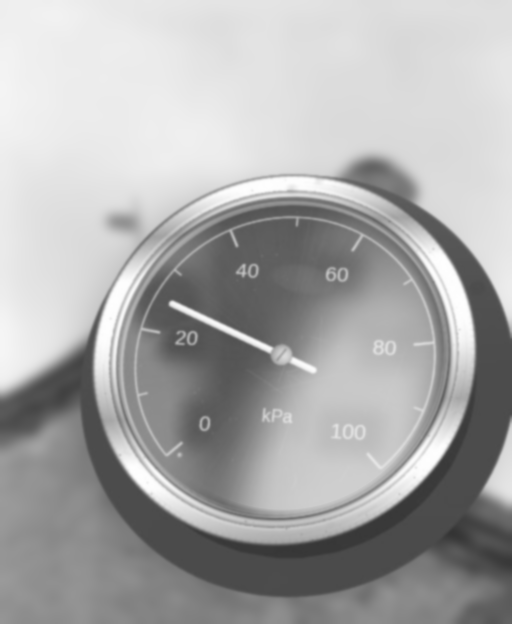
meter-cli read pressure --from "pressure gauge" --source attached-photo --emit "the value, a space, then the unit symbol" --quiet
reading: 25 kPa
